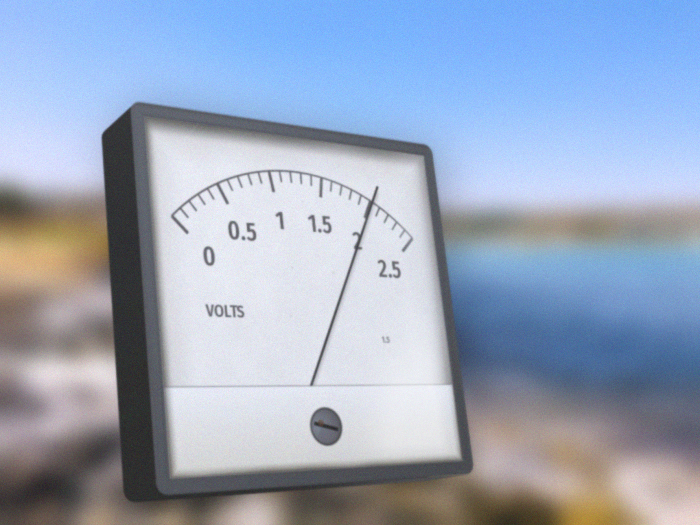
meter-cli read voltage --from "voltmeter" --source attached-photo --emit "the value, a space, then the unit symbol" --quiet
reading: 2 V
